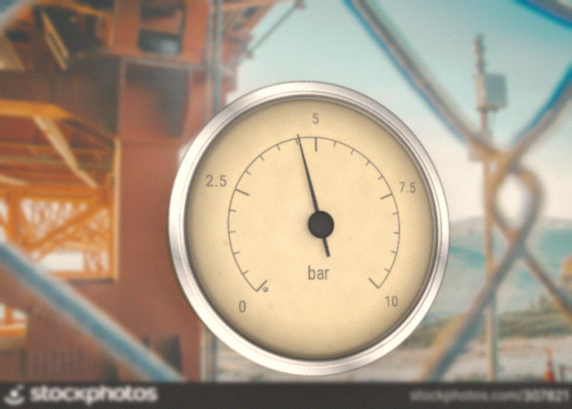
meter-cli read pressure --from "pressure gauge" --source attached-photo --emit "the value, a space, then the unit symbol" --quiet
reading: 4.5 bar
